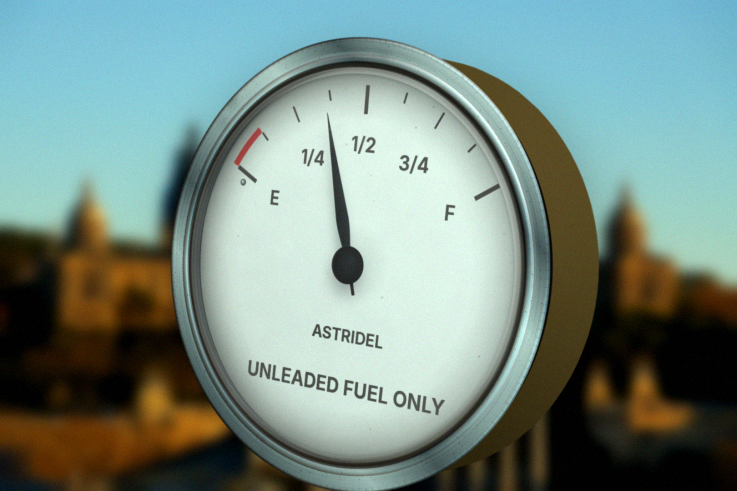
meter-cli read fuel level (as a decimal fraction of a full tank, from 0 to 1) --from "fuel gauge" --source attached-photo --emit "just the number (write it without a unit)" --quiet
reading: 0.375
